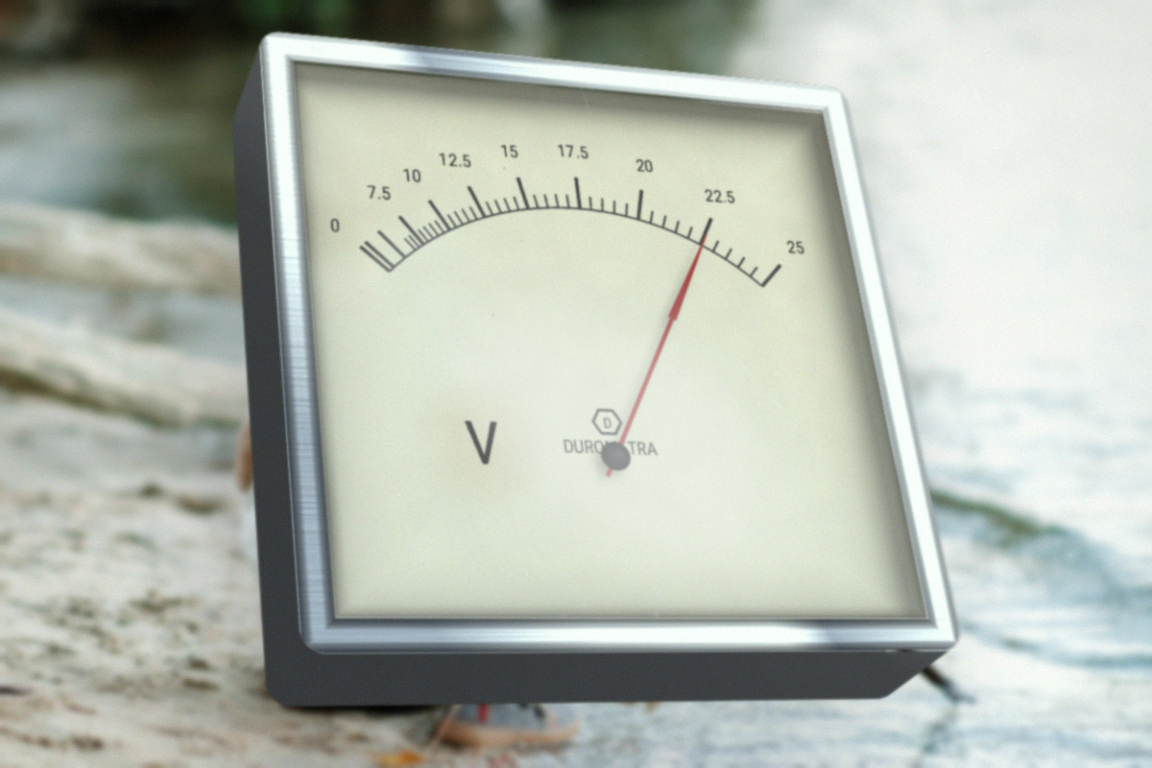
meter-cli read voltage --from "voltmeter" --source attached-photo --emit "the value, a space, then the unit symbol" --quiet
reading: 22.5 V
